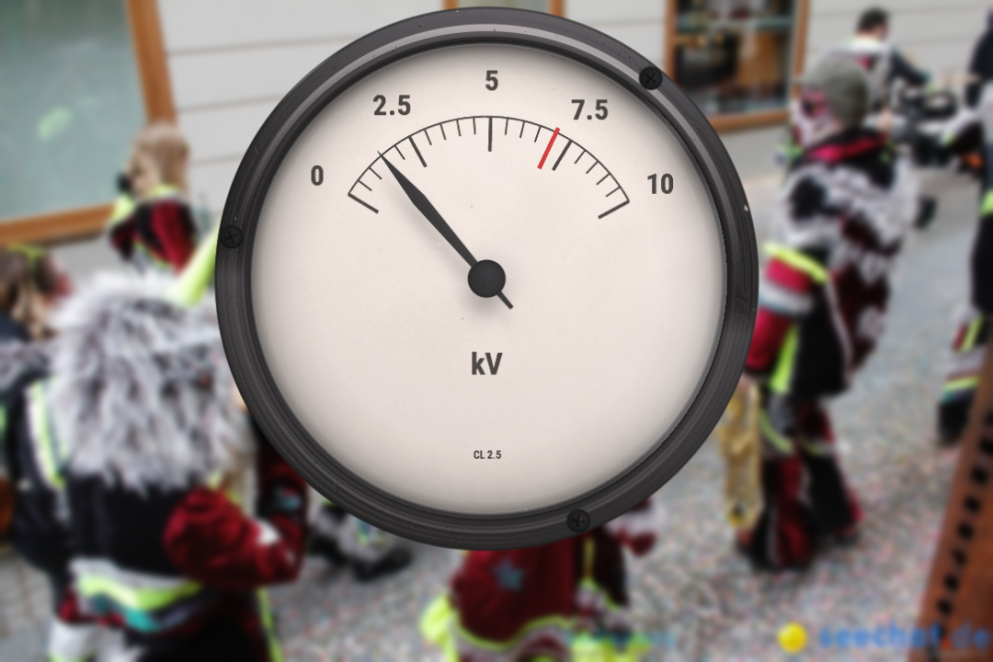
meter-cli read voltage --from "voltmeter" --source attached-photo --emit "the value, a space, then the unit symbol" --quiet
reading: 1.5 kV
